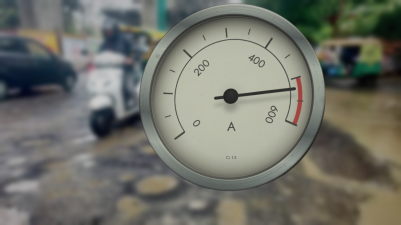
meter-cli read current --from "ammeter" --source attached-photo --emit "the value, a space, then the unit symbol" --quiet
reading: 525 A
